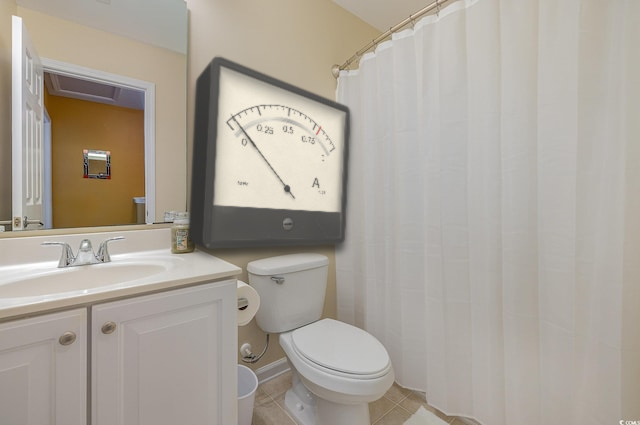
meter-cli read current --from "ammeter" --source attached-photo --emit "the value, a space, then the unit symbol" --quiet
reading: 0.05 A
